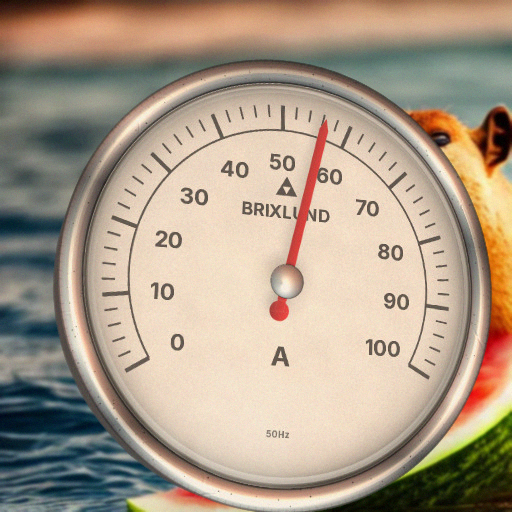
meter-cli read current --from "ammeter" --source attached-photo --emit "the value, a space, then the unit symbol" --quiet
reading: 56 A
